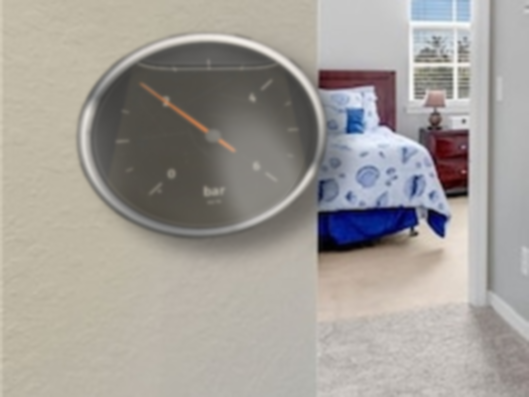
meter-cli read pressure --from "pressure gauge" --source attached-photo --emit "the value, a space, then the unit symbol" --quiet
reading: 2 bar
